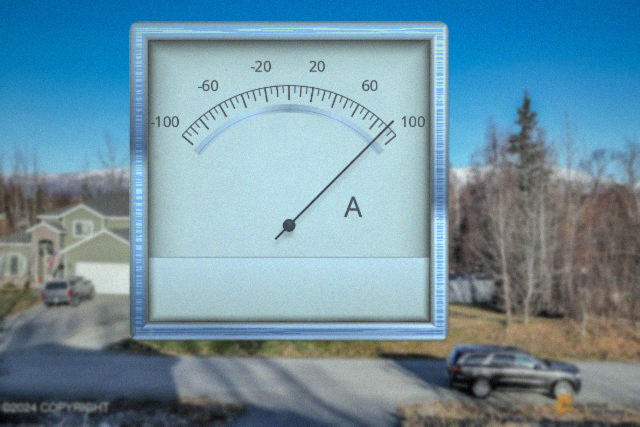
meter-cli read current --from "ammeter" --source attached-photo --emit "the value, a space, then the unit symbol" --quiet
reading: 90 A
